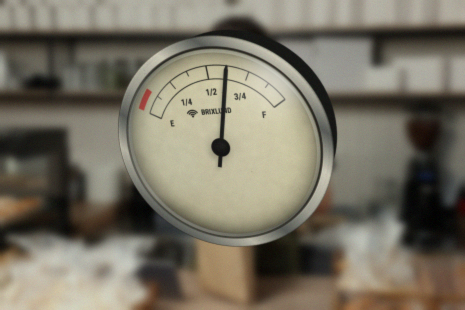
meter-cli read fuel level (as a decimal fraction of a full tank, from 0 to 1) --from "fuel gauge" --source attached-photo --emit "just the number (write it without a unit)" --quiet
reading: 0.625
